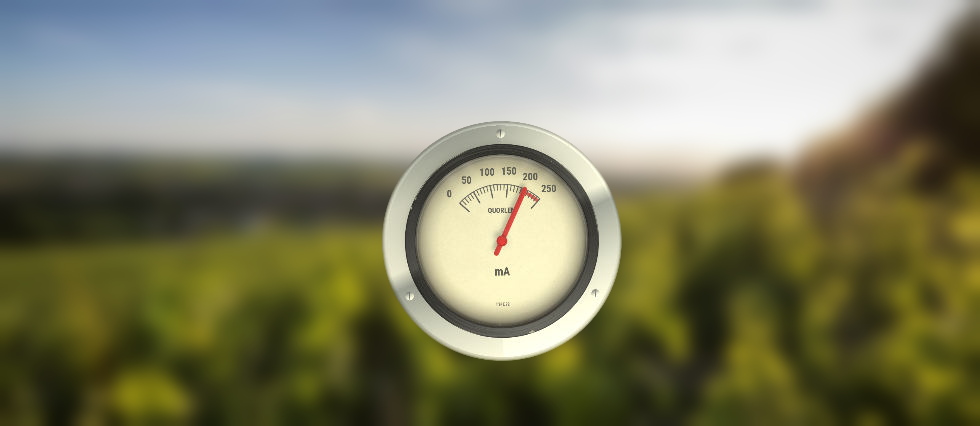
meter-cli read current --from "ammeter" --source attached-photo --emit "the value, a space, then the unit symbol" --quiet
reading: 200 mA
